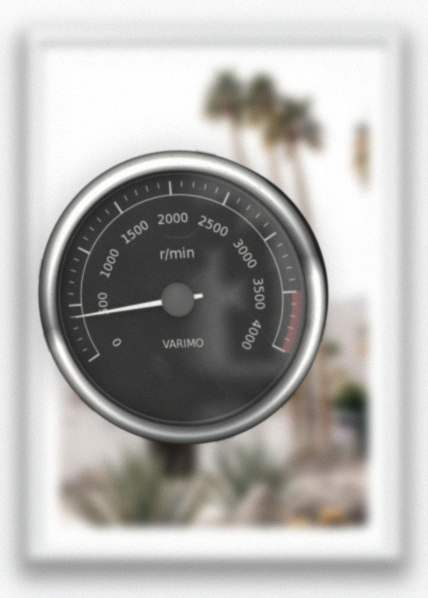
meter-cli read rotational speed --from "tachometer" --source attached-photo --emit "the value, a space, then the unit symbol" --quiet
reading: 400 rpm
